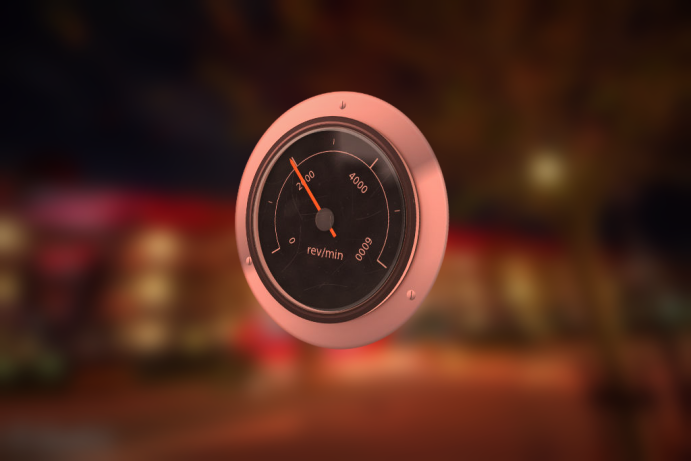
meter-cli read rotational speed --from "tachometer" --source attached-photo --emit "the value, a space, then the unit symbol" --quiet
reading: 2000 rpm
